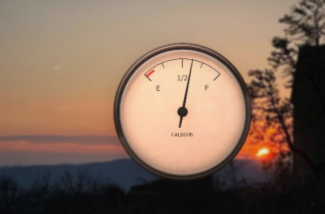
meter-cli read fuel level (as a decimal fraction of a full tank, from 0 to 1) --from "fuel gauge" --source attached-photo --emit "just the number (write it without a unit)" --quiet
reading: 0.625
